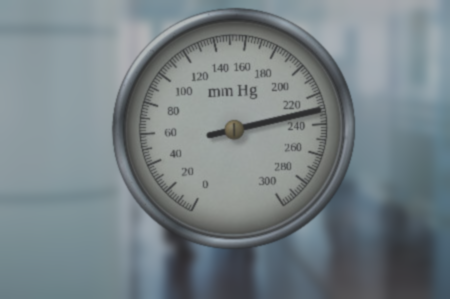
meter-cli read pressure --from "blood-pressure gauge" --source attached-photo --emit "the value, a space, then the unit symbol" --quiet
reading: 230 mmHg
